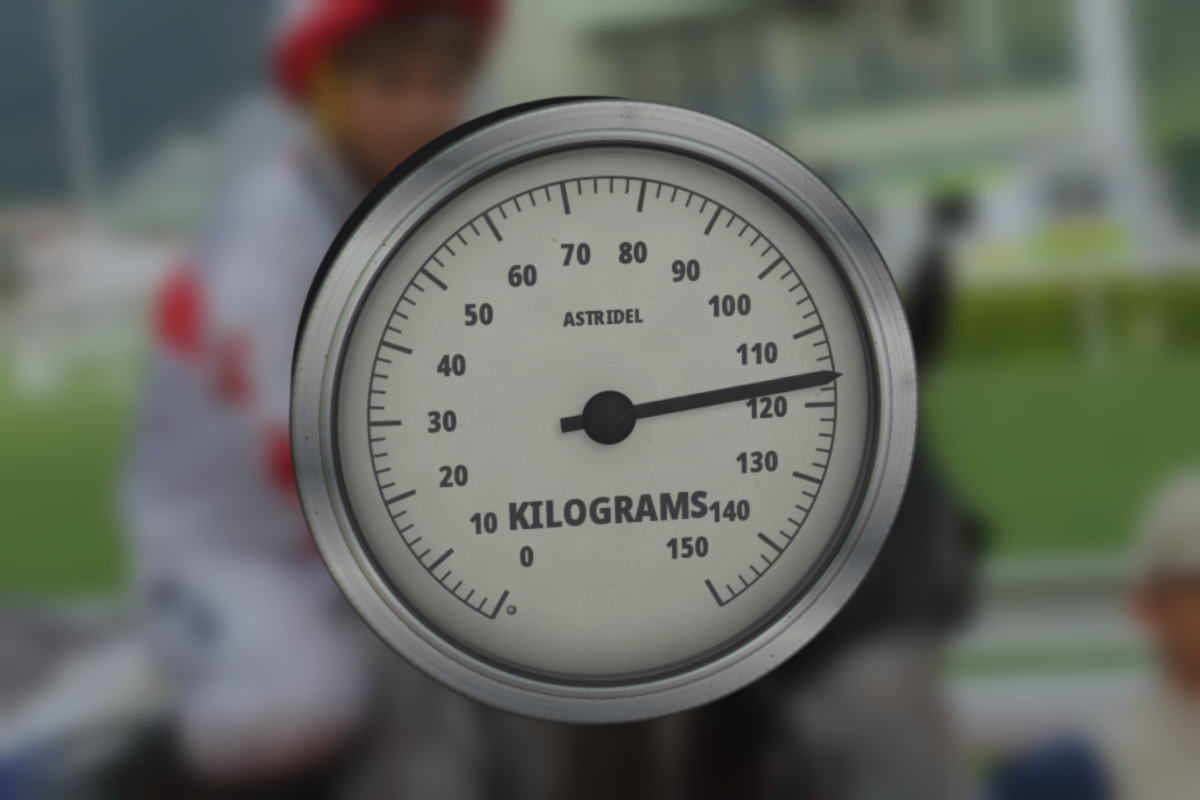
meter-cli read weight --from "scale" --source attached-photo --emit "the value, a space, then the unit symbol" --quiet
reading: 116 kg
